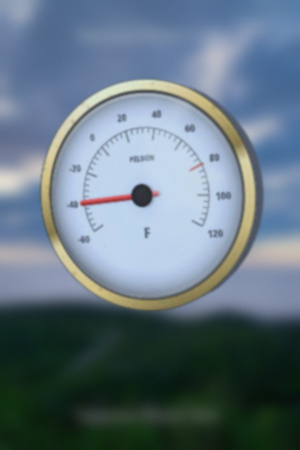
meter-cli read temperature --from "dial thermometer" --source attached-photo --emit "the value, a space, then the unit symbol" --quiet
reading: -40 °F
